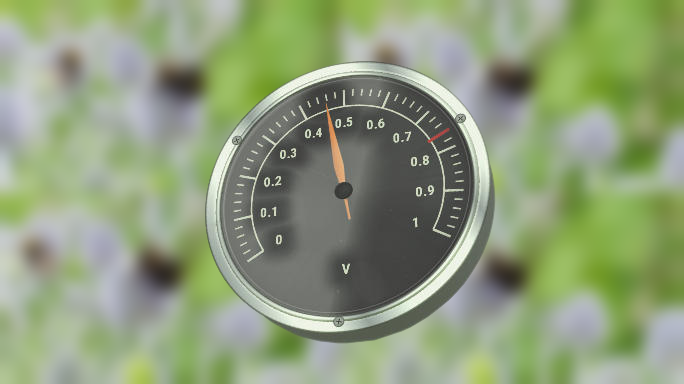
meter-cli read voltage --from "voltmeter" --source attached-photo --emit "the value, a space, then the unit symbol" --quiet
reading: 0.46 V
